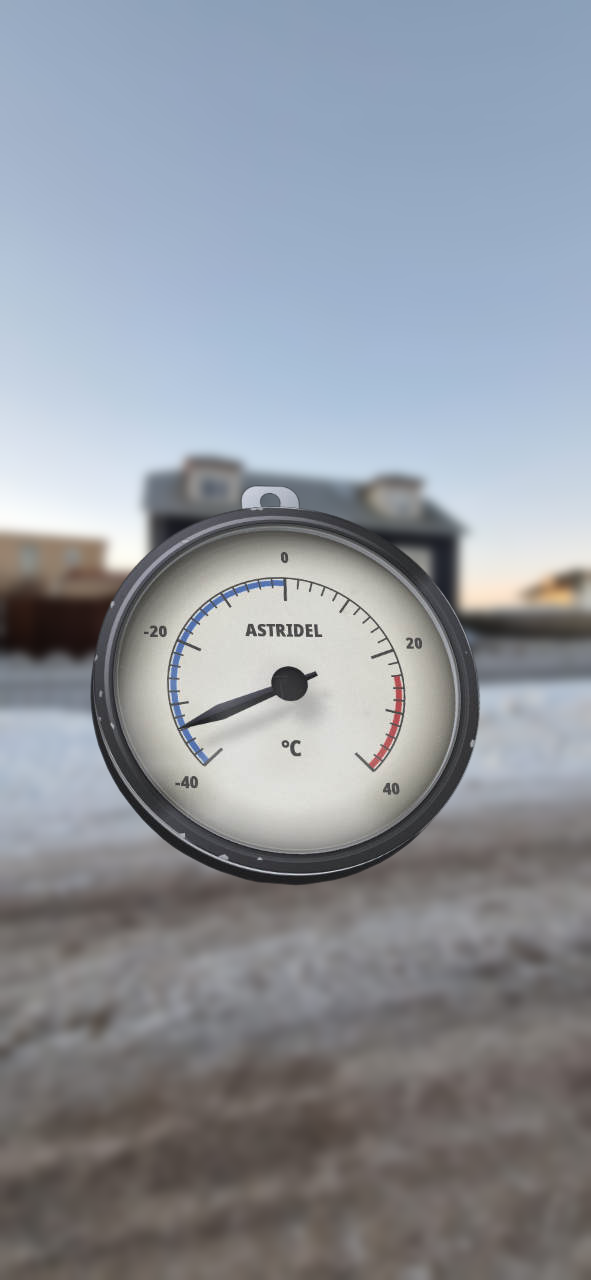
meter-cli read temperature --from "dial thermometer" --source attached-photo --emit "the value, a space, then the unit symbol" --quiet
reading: -34 °C
